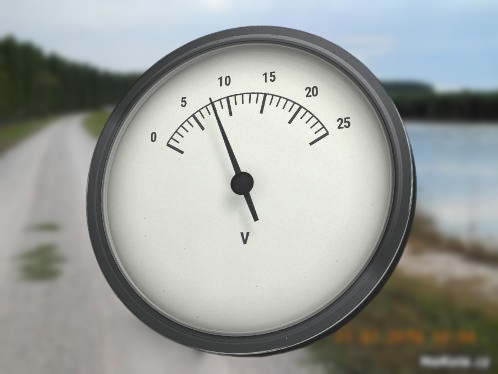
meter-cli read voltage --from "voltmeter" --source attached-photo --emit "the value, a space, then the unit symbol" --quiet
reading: 8 V
